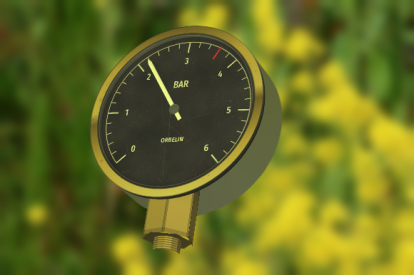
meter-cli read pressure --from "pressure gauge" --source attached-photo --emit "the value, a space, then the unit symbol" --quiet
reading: 2.2 bar
